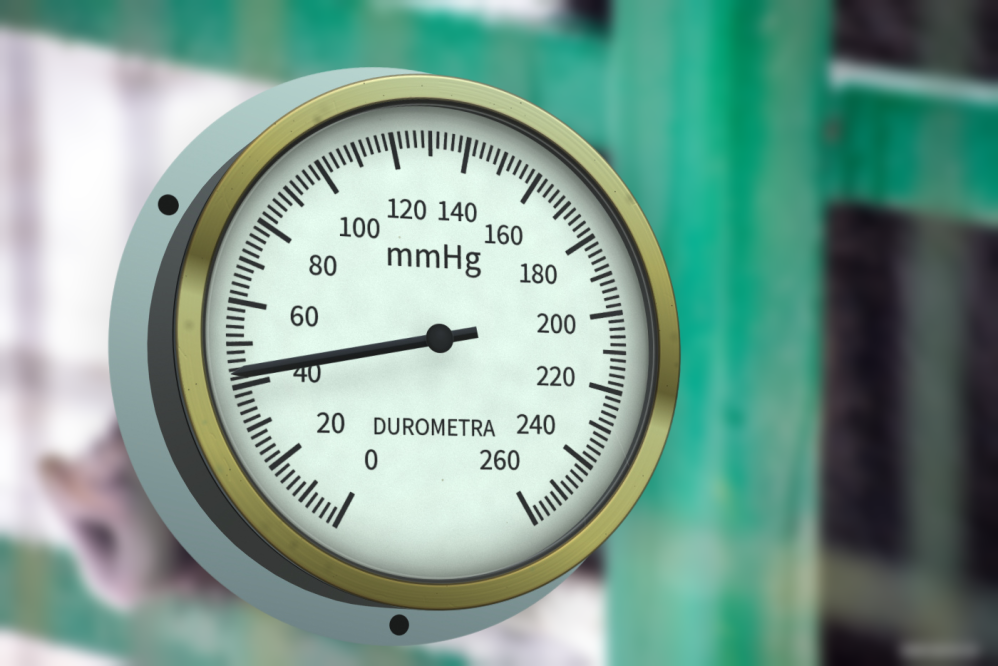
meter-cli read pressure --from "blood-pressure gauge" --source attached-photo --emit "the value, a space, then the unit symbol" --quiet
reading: 43 mmHg
